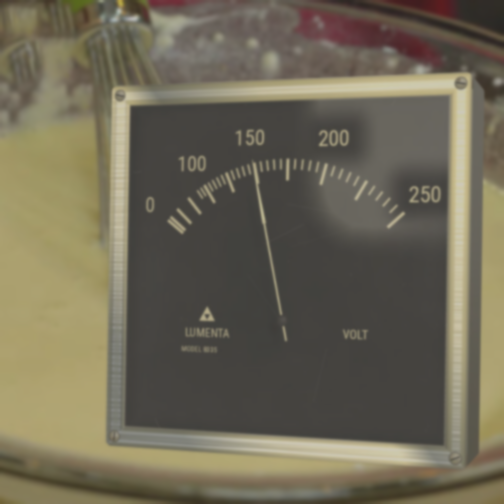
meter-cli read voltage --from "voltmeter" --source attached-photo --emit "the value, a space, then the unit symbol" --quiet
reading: 150 V
